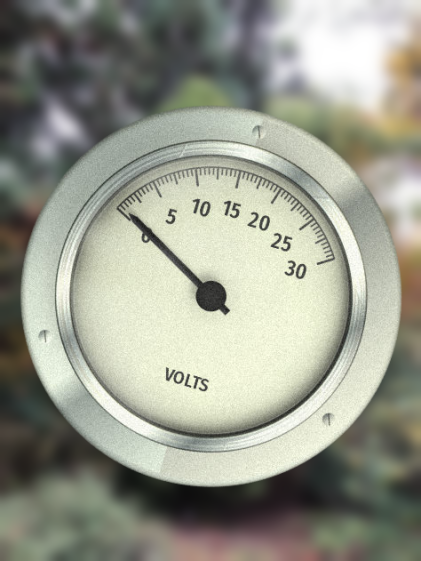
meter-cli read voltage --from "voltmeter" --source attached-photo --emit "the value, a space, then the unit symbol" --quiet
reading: 0.5 V
